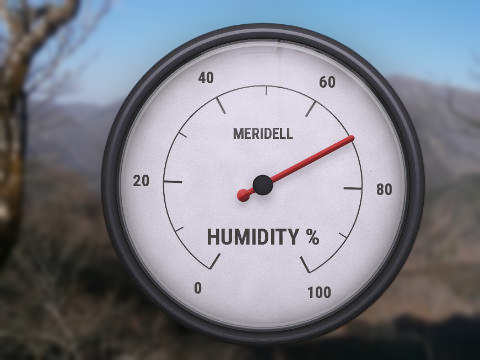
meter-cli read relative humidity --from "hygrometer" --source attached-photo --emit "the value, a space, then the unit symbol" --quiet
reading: 70 %
